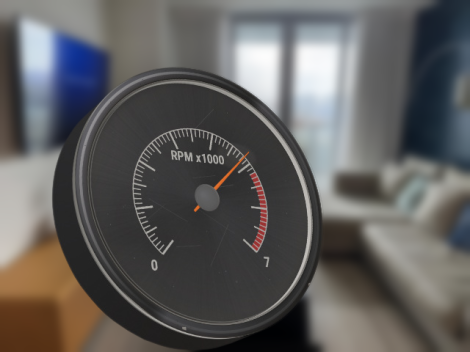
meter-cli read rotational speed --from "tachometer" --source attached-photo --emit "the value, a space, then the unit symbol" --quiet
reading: 4800 rpm
